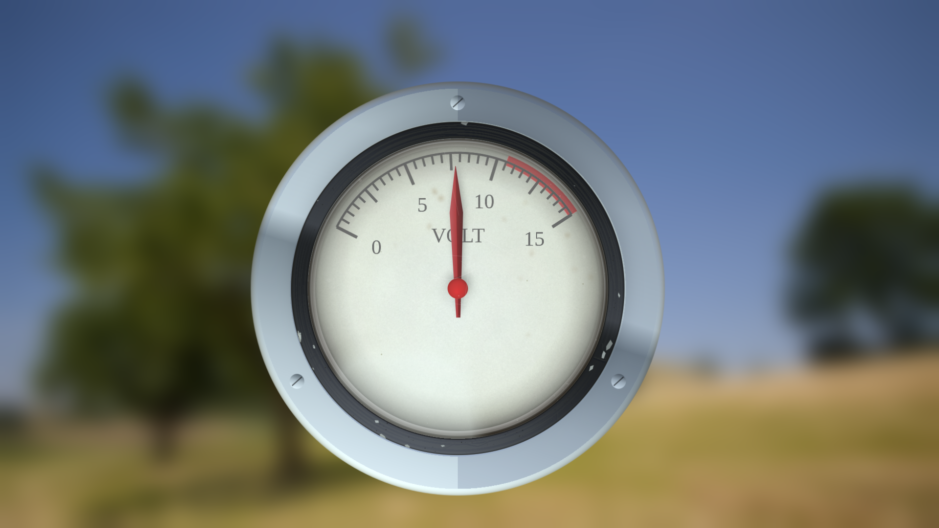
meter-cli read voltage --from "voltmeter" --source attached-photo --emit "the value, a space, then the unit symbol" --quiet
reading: 7.75 V
